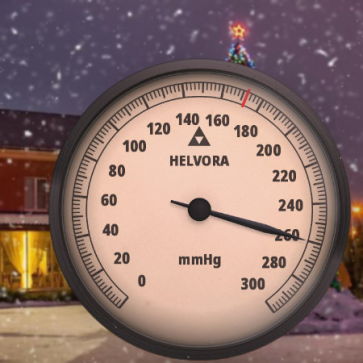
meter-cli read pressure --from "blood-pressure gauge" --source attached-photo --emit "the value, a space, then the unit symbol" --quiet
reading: 260 mmHg
